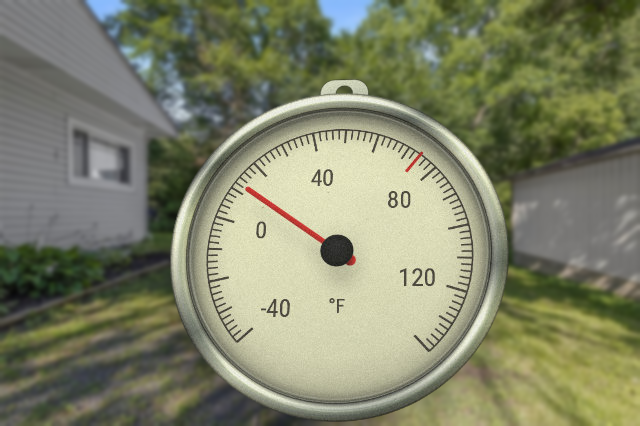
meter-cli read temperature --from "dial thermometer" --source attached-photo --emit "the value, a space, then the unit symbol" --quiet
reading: 12 °F
